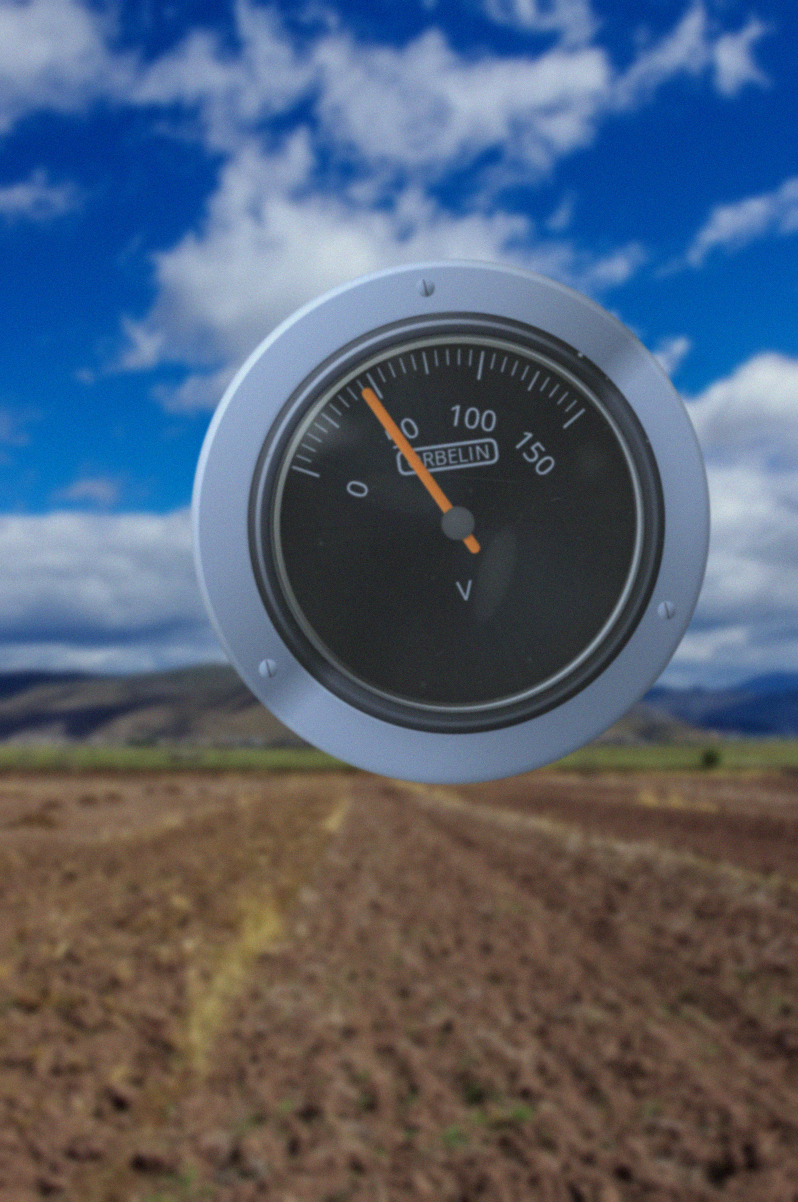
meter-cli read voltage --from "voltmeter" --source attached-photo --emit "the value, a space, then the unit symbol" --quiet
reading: 45 V
